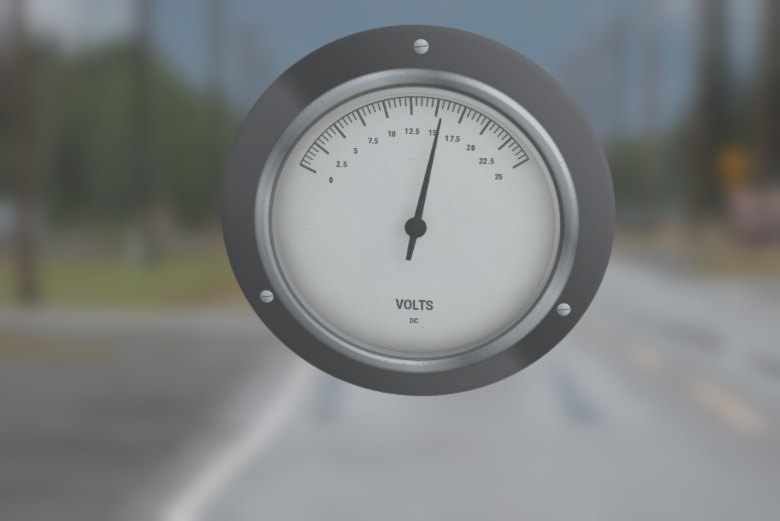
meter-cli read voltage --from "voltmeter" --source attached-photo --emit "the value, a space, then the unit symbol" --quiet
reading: 15.5 V
